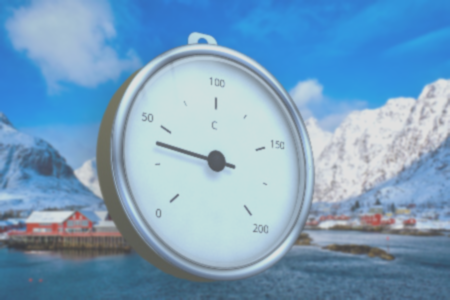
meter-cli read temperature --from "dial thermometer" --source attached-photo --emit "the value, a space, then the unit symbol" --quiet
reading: 37.5 °C
